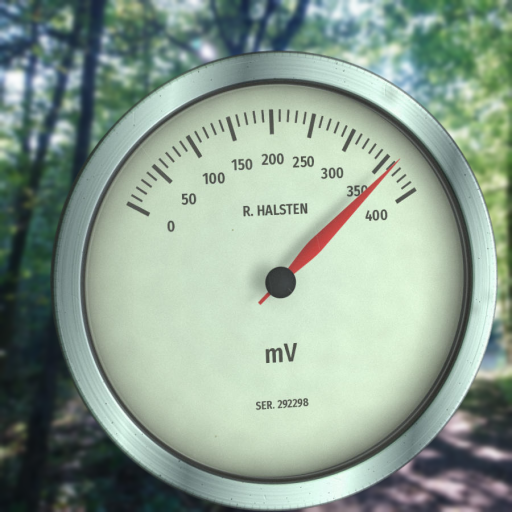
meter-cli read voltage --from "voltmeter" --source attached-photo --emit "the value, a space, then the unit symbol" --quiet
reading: 360 mV
